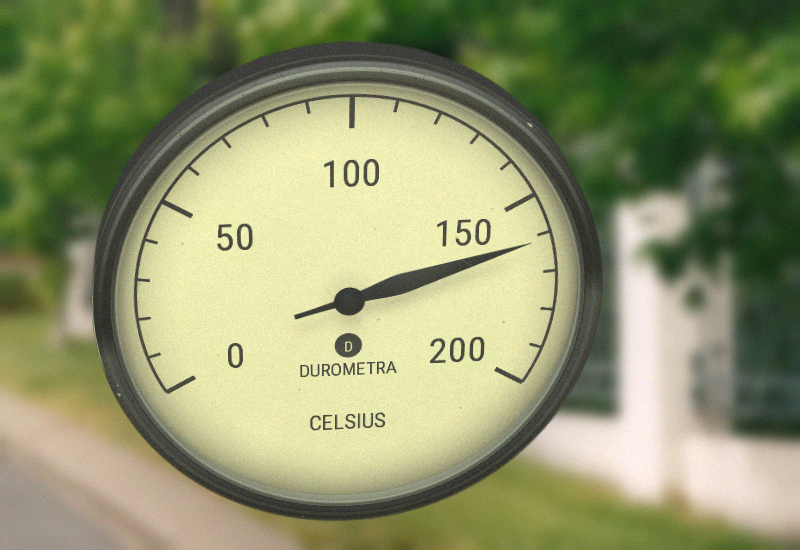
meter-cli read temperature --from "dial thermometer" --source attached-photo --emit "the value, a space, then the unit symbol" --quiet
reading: 160 °C
